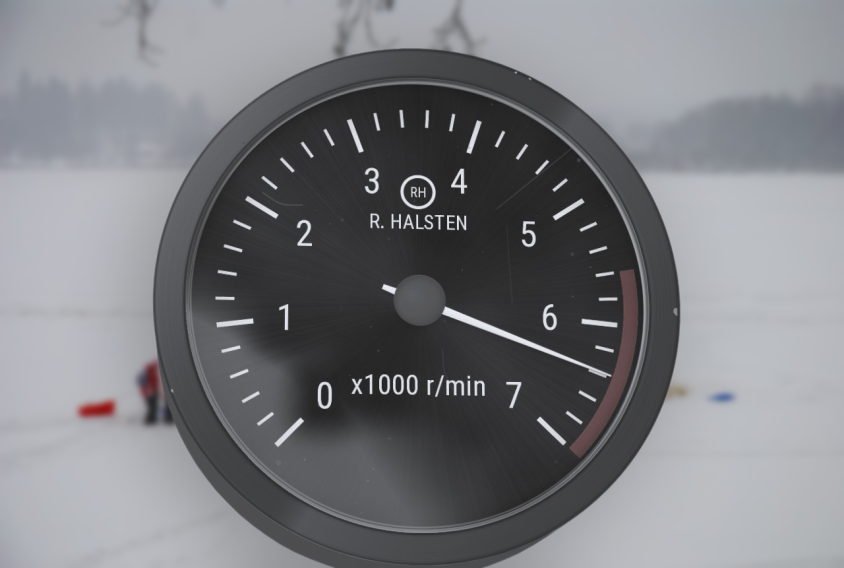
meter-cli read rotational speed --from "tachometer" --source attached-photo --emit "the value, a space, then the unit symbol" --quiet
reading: 6400 rpm
